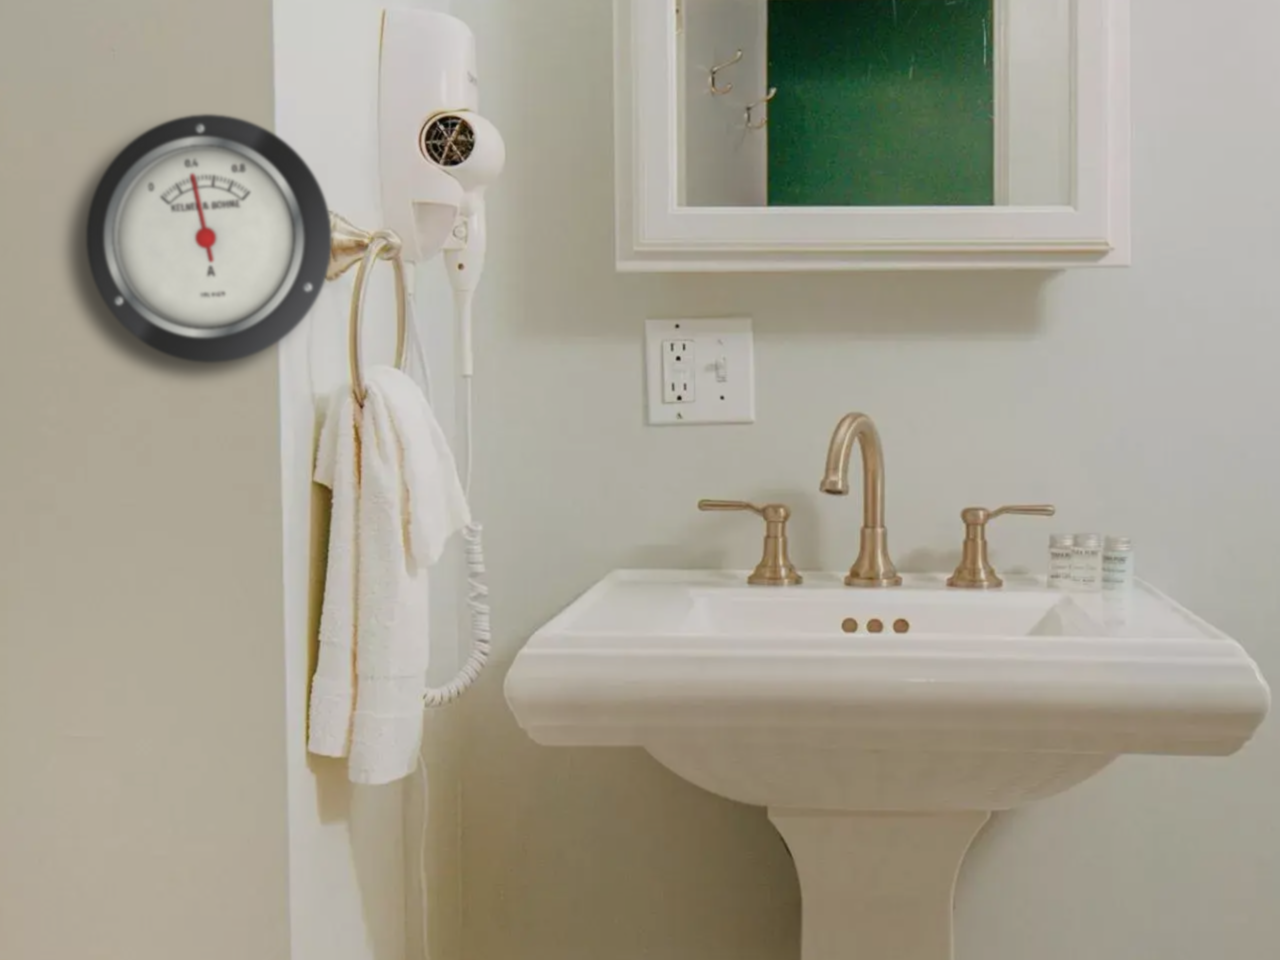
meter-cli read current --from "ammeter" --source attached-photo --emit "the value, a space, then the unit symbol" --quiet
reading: 0.4 A
